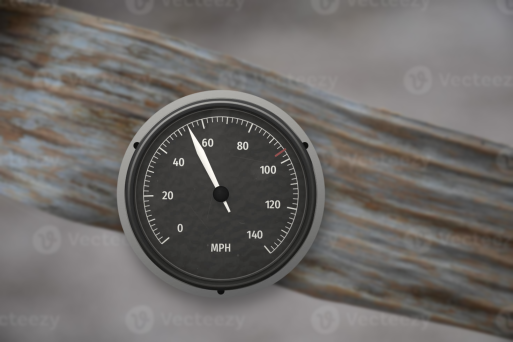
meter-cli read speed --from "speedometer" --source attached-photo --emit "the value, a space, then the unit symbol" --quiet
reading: 54 mph
